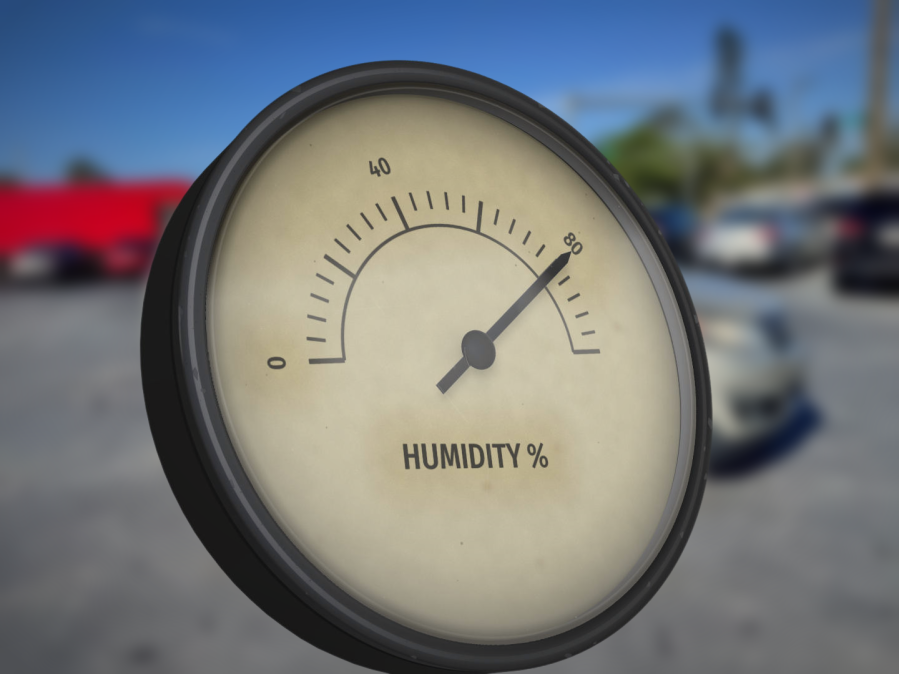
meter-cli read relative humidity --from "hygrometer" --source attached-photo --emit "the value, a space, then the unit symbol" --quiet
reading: 80 %
